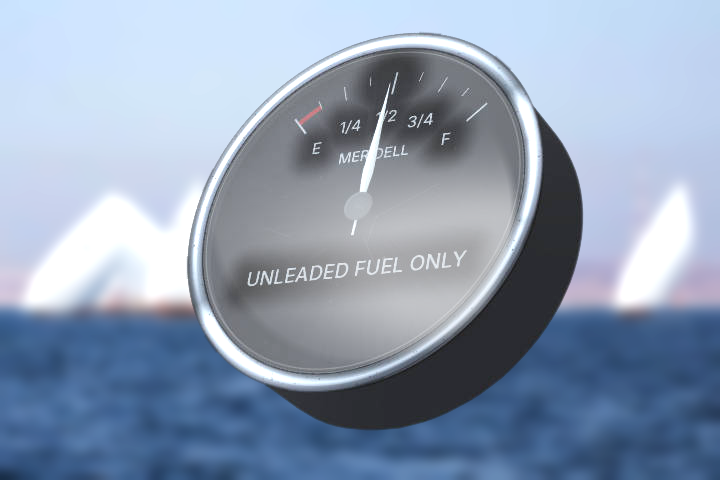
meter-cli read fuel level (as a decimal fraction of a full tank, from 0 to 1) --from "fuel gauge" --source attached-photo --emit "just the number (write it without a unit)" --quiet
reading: 0.5
